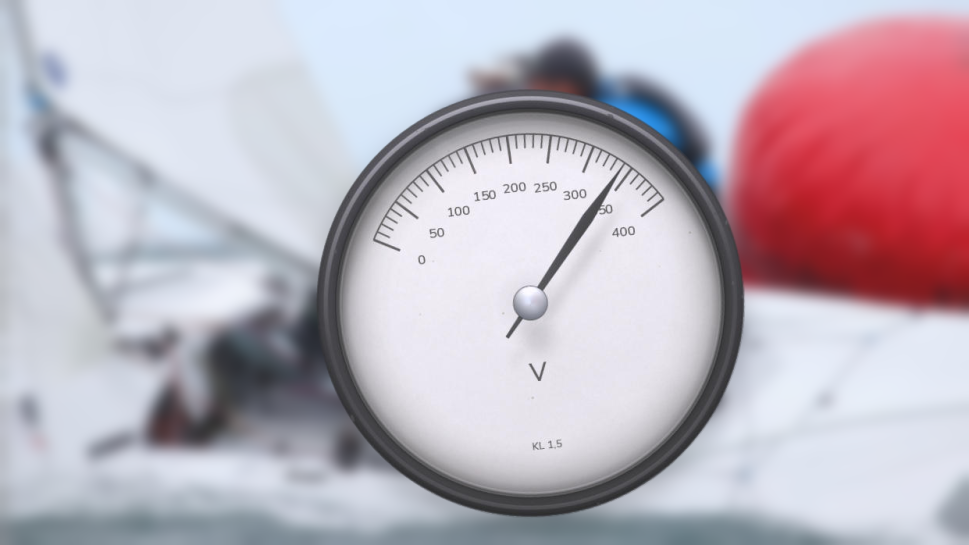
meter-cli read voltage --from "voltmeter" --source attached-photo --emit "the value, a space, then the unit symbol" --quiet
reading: 340 V
